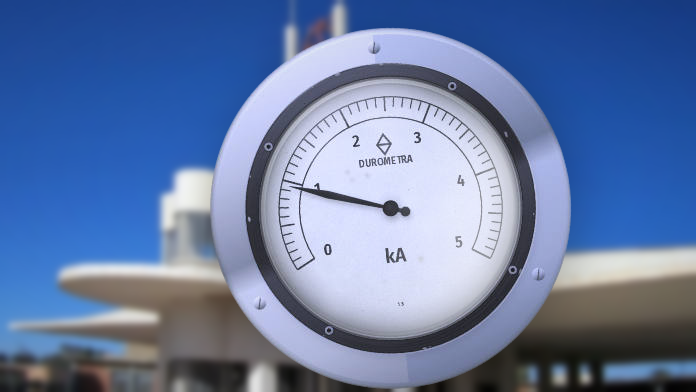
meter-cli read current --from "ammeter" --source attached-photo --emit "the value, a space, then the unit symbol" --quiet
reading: 0.95 kA
